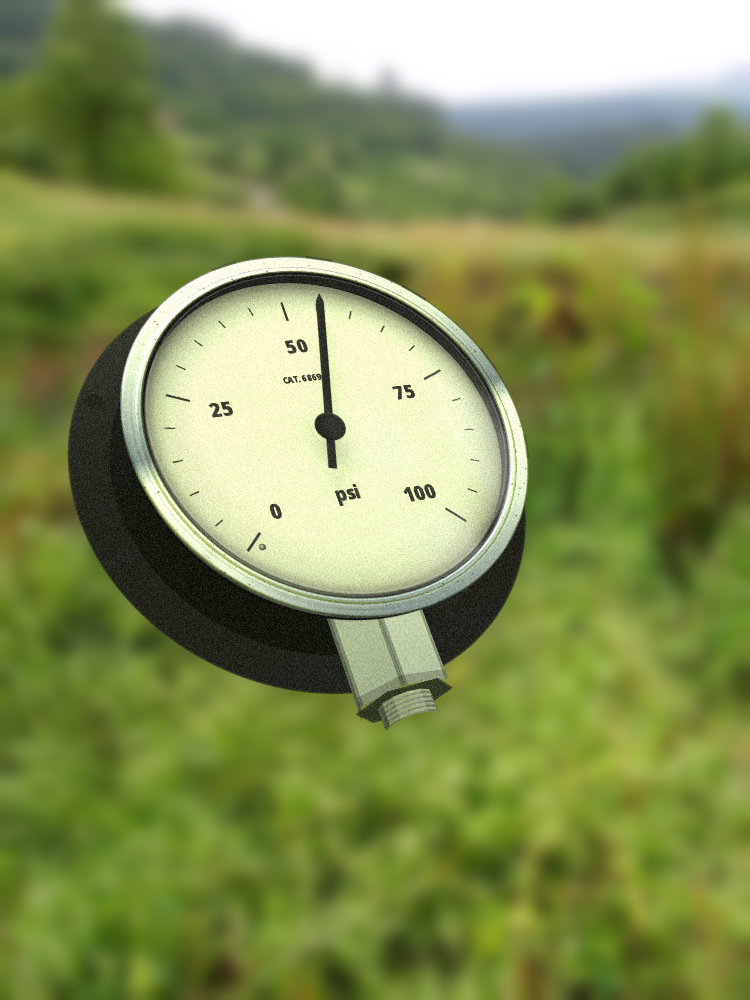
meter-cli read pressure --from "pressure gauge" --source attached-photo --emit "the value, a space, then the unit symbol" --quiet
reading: 55 psi
